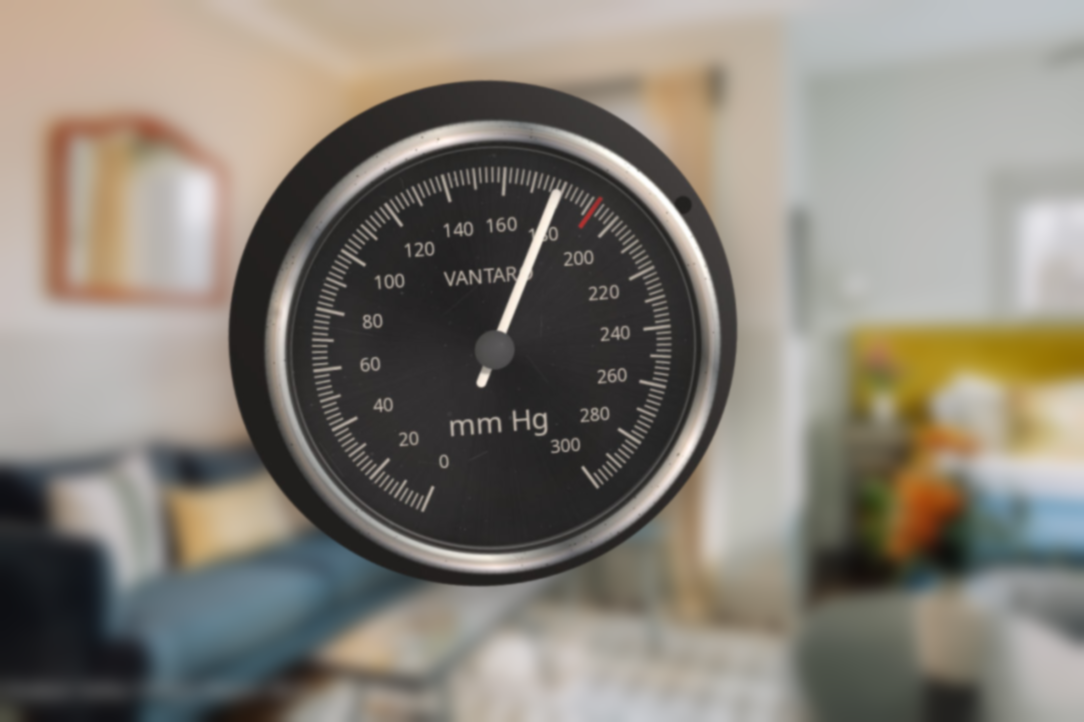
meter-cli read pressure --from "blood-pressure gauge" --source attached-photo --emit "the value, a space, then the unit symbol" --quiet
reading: 178 mmHg
